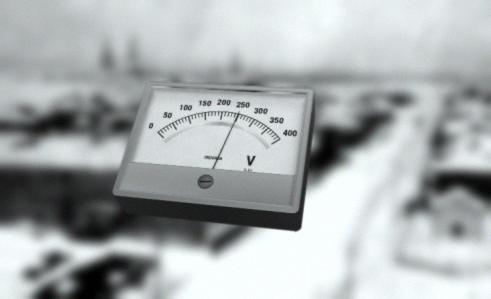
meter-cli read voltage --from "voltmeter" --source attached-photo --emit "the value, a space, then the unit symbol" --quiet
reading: 250 V
